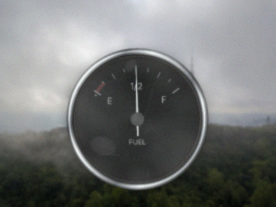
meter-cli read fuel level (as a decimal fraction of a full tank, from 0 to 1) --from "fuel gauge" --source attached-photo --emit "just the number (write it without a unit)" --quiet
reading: 0.5
